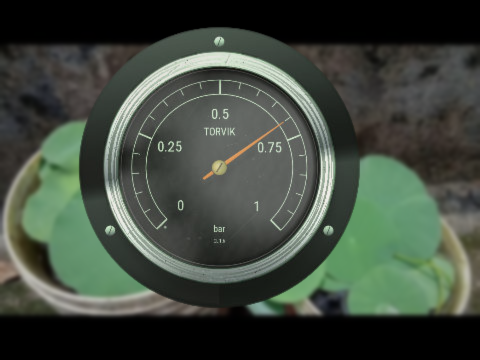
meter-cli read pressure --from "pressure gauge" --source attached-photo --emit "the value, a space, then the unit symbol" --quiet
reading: 0.7 bar
